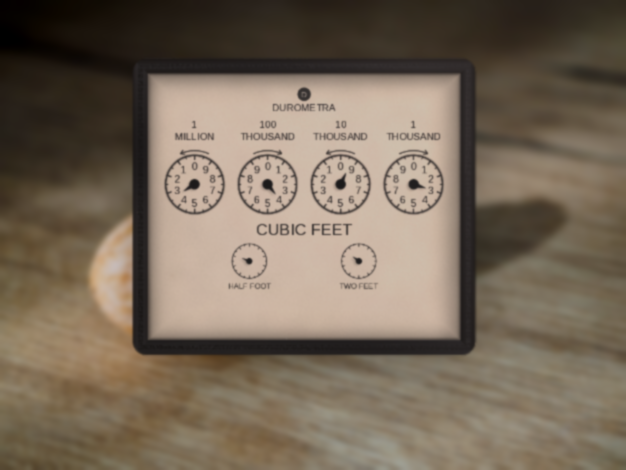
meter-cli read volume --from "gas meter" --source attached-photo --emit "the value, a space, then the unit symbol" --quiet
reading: 339300 ft³
